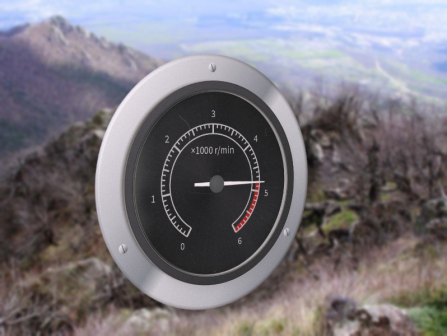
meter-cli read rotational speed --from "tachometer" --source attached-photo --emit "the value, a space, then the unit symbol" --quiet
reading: 4800 rpm
